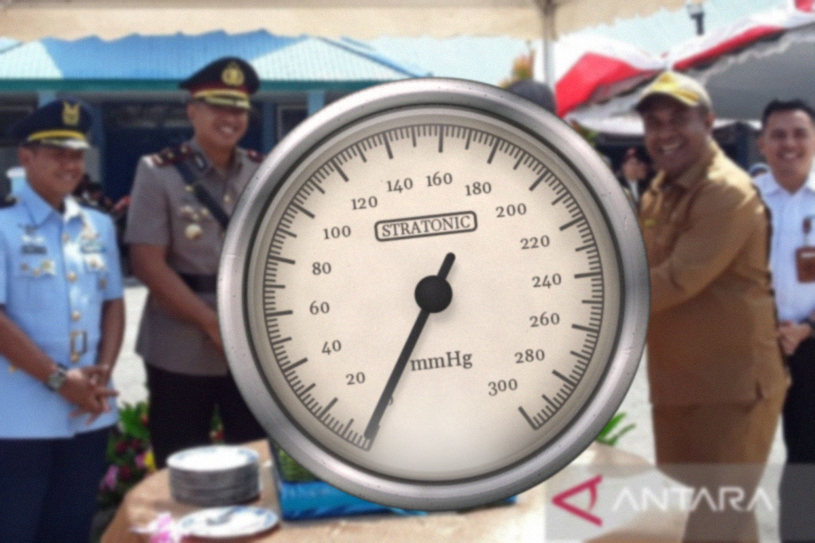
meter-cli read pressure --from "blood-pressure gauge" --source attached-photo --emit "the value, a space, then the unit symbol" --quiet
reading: 2 mmHg
